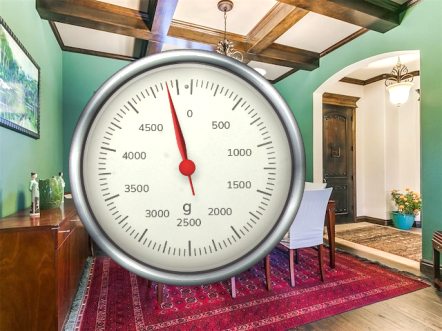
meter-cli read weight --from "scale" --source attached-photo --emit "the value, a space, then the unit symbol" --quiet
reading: 4900 g
